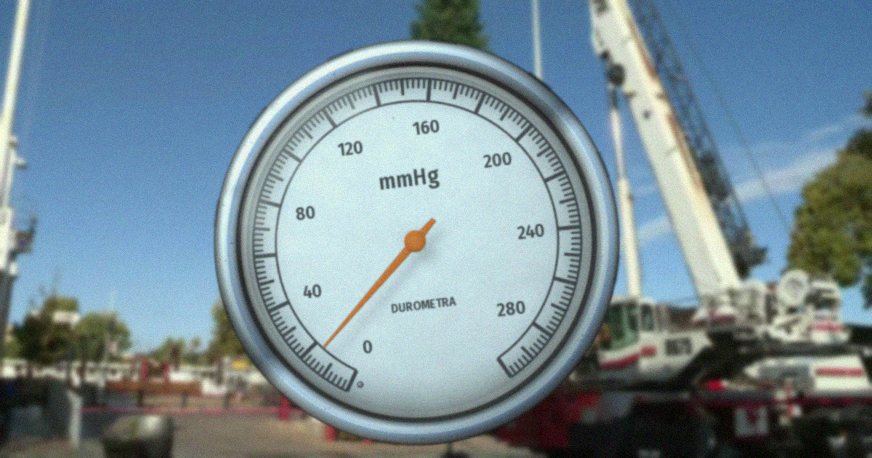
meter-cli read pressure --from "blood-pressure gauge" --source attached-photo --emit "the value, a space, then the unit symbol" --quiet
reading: 16 mmHg
